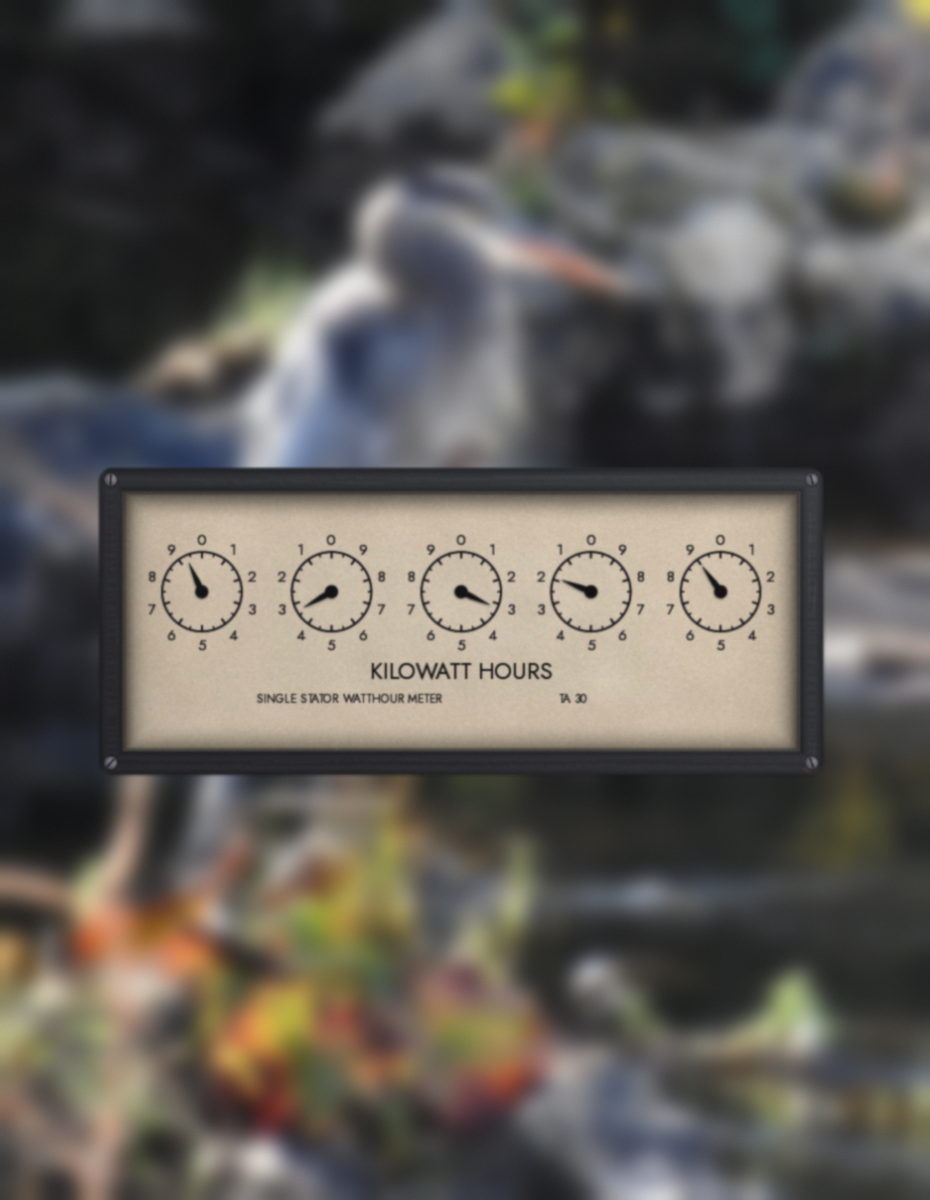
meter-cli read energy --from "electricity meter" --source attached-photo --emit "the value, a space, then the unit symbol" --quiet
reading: 93319 kWh
